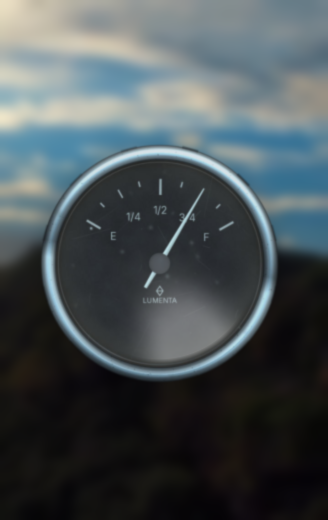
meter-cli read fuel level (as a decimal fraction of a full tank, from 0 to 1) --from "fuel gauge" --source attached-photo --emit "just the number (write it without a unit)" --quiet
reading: 0.75
